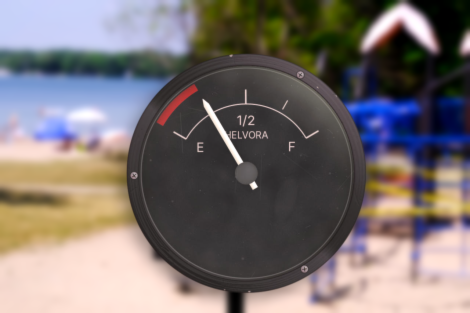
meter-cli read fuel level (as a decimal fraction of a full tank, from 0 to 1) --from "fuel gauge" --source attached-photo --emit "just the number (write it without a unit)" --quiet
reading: 0.25
